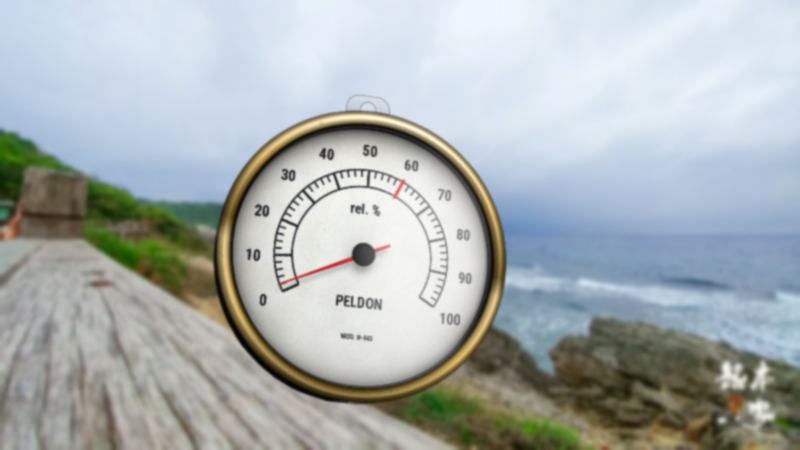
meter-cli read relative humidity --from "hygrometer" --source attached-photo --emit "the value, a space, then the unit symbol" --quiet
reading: 2 %
